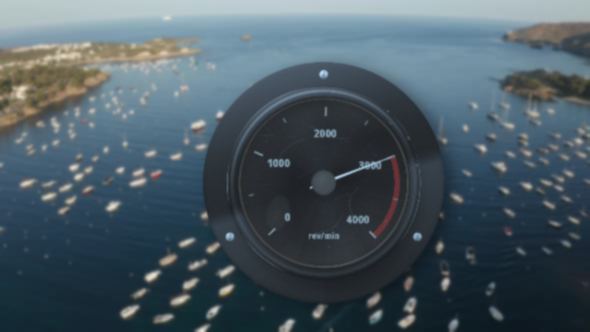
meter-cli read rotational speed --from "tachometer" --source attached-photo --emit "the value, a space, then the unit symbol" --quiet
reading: 3000 rpm
